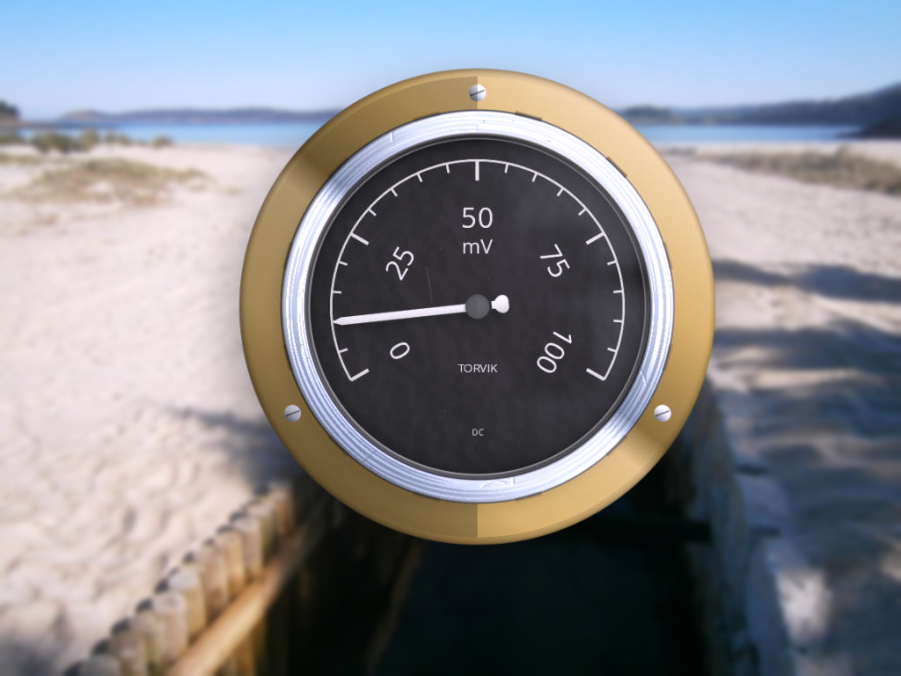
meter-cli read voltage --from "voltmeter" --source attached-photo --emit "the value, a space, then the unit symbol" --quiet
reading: 10 mV
